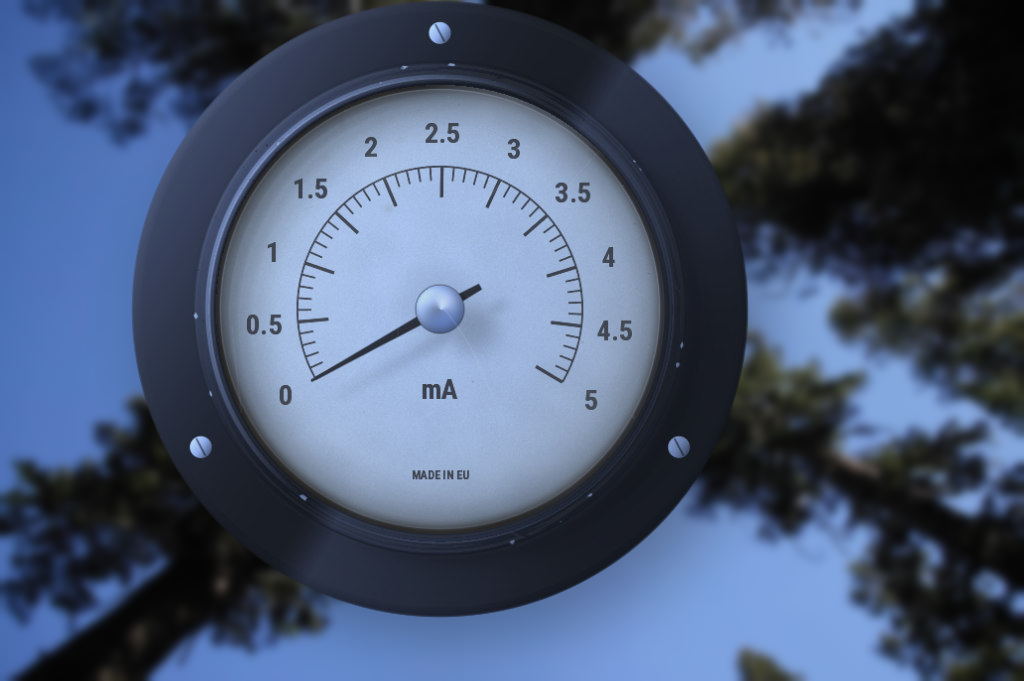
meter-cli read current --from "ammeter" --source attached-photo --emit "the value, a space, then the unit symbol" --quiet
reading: 0 mA
